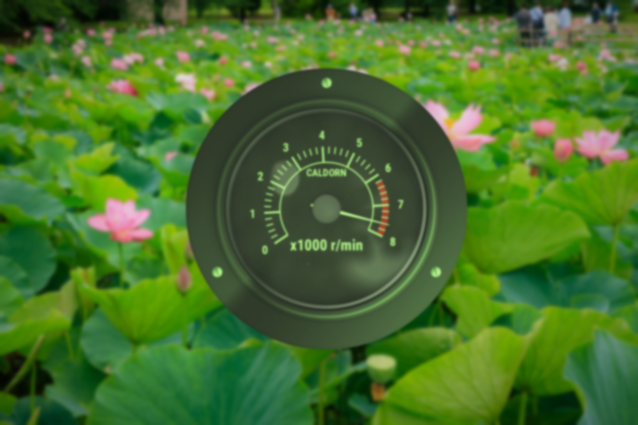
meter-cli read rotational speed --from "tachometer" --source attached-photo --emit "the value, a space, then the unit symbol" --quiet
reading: 7600 rpm
